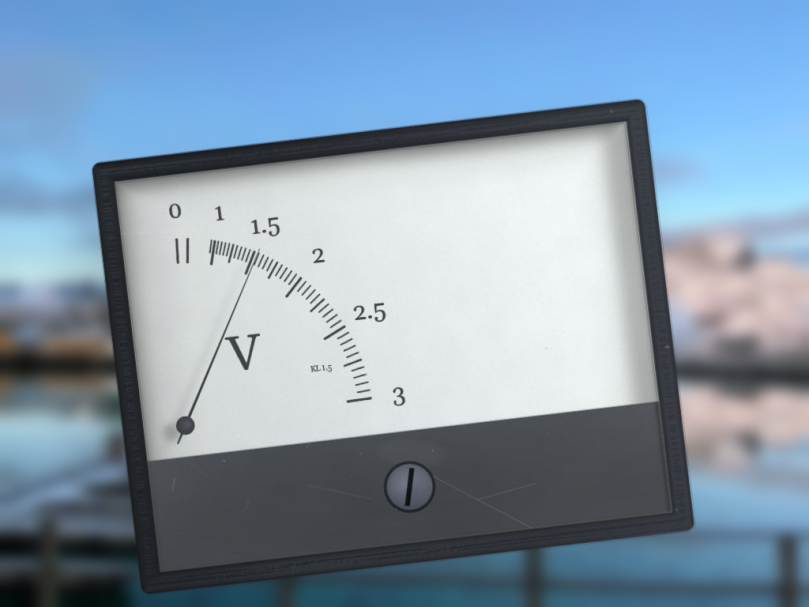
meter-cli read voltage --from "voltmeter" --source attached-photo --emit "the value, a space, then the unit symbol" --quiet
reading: 1.55 V
